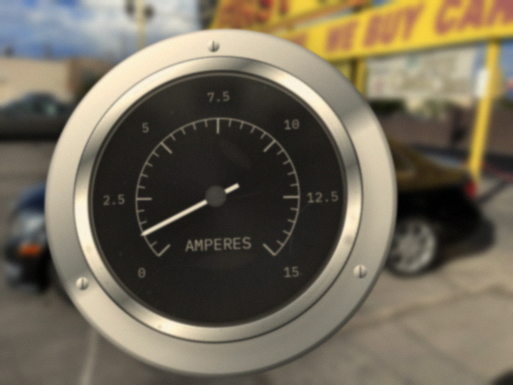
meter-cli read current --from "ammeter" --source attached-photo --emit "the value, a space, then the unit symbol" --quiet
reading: 1 A
